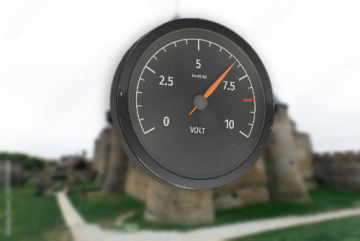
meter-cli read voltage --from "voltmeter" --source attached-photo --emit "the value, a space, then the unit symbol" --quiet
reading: 6.75 V
